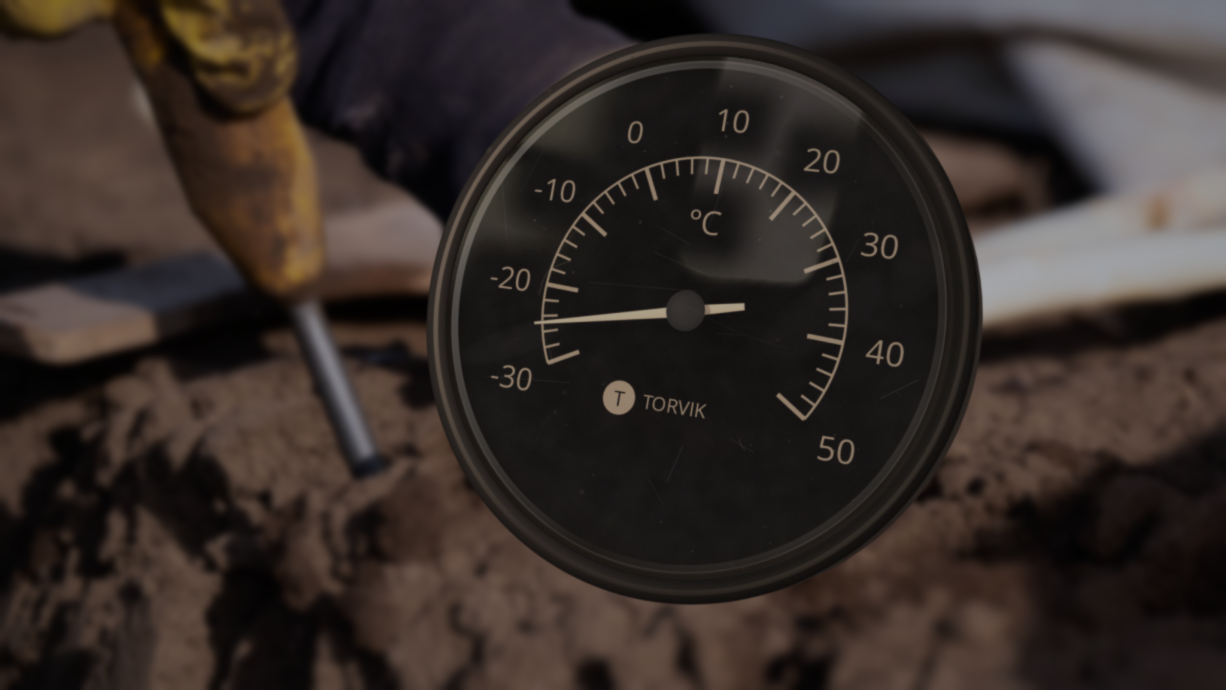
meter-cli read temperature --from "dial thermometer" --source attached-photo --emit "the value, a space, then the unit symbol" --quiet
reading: -25 °C
